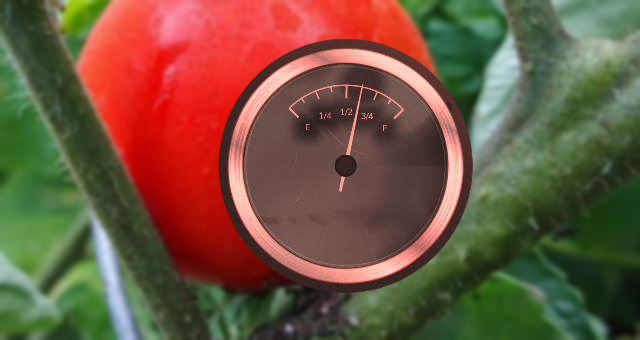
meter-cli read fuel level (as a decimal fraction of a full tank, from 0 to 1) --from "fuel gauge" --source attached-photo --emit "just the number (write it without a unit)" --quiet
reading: 0.625
